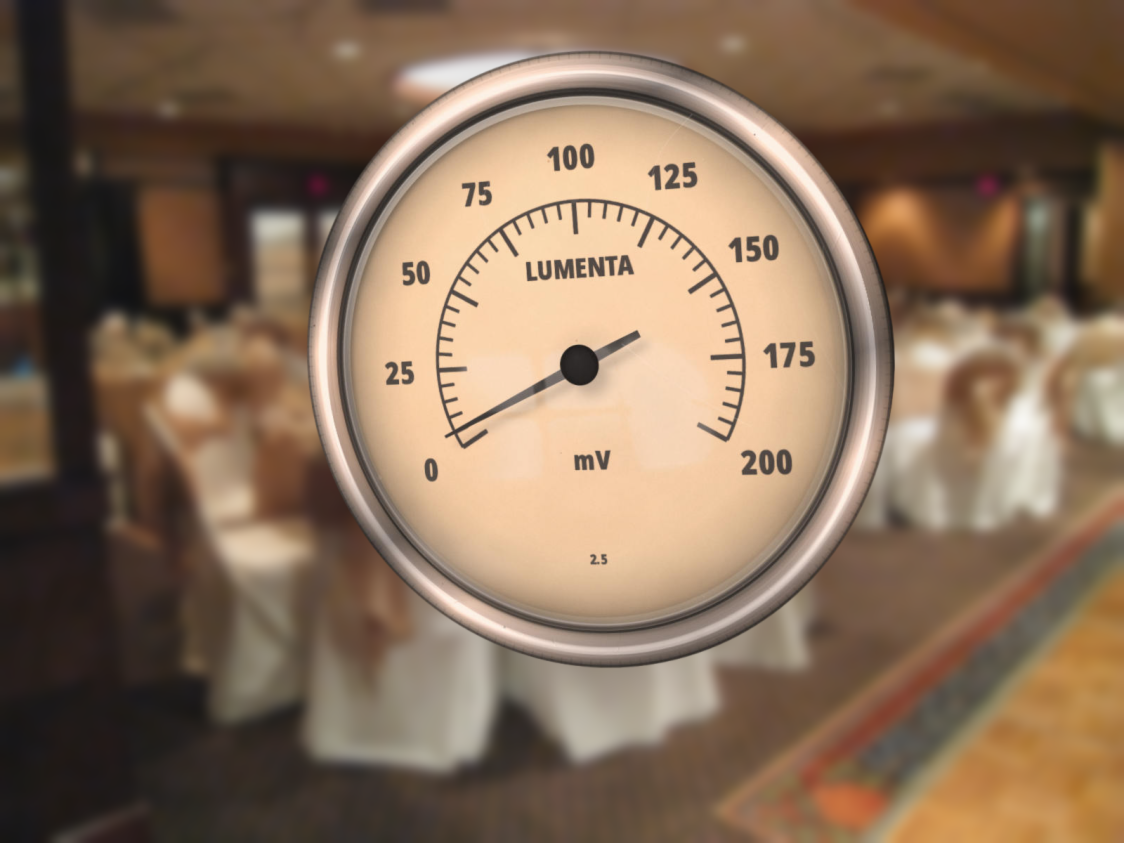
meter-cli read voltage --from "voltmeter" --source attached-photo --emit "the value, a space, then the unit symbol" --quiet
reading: 5 mV
